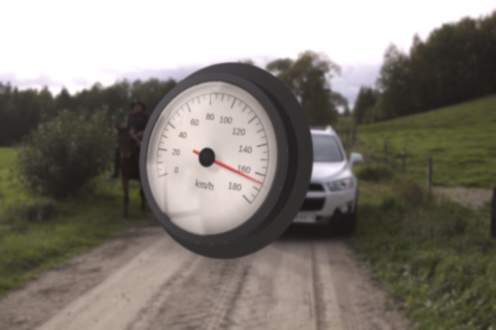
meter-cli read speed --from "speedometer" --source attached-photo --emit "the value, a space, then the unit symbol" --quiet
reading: 165 km/h
